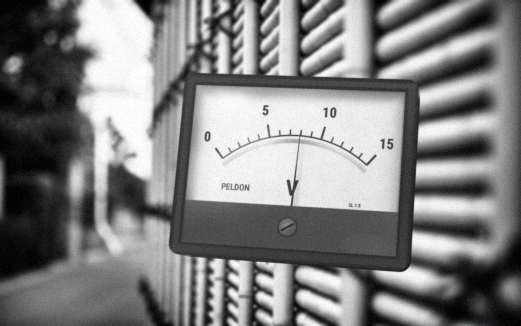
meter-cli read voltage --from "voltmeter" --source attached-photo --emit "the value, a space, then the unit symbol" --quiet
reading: 8 V
